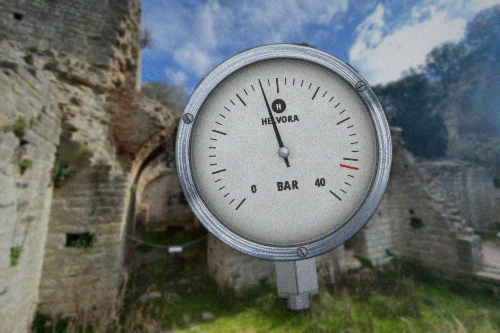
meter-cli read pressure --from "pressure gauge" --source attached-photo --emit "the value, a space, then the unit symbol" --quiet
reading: 18 bar
